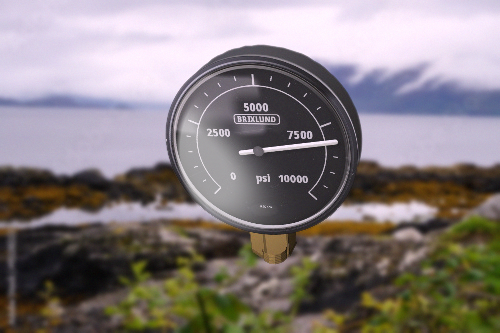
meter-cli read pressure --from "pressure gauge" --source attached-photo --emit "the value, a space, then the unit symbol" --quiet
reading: 8000 psi
